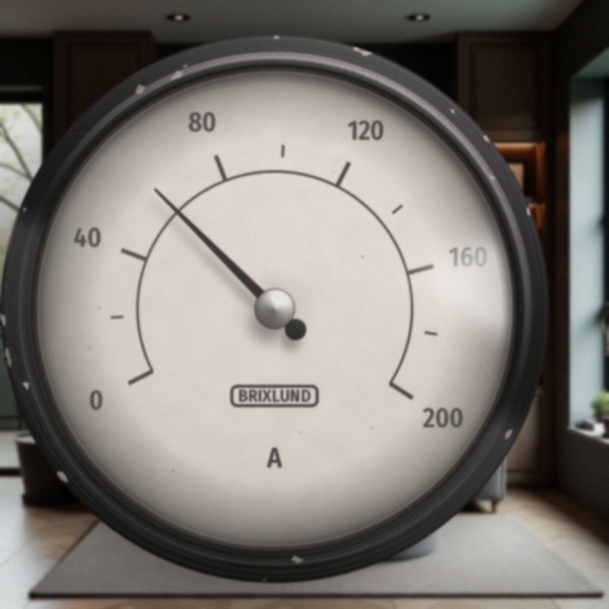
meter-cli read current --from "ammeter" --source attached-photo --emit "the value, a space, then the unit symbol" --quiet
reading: 60 A
